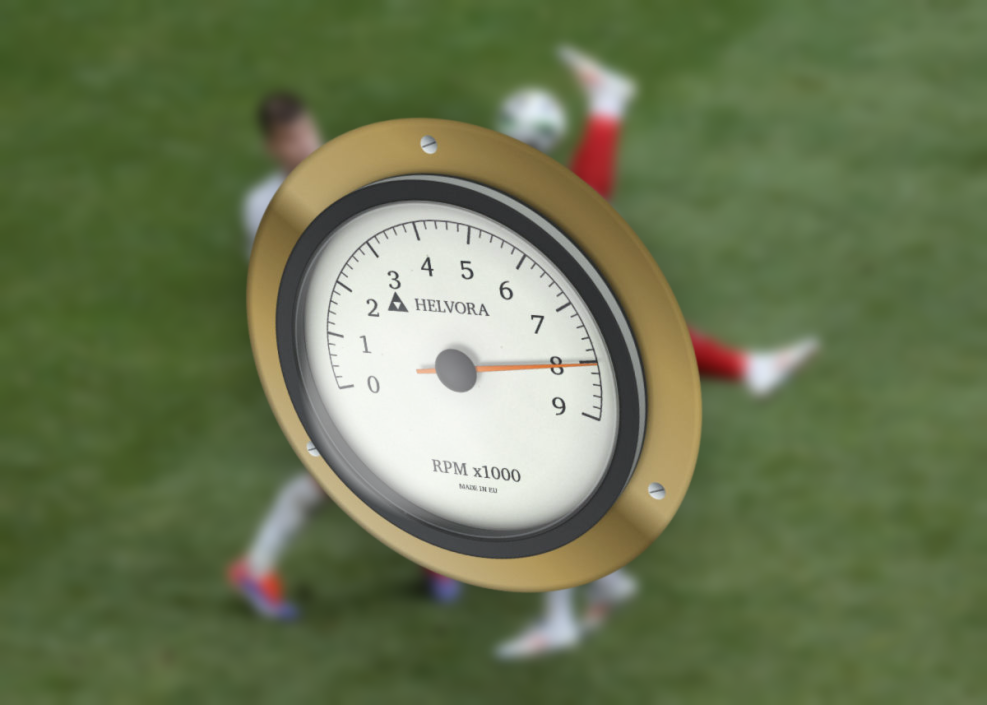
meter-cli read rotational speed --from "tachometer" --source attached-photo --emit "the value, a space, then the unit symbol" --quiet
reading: 8000 rpm
